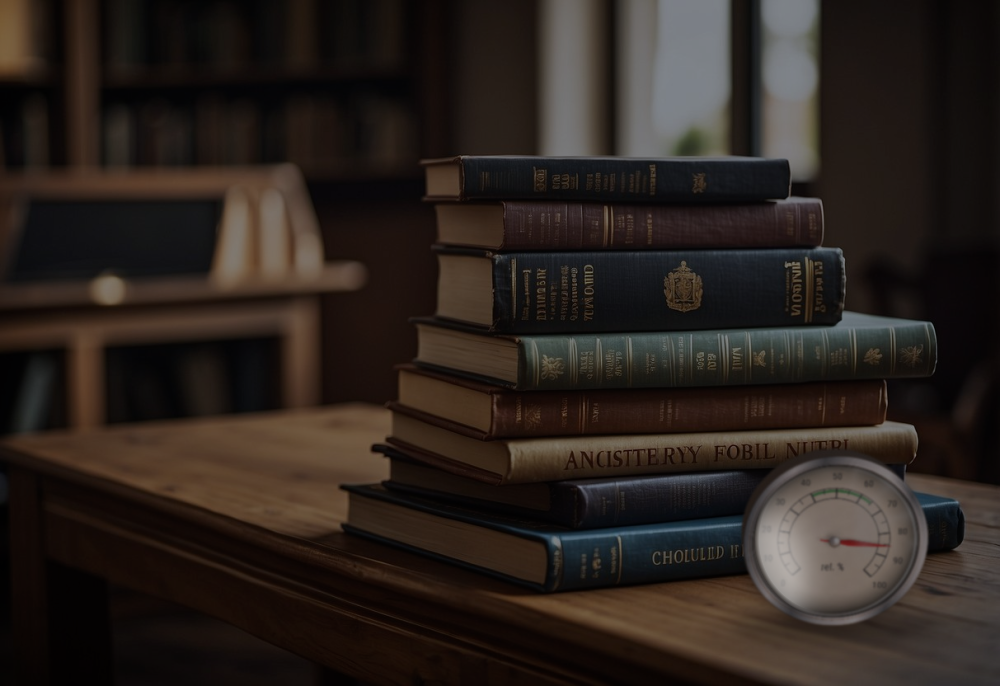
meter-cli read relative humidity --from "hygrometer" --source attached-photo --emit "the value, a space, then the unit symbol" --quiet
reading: 85 %
